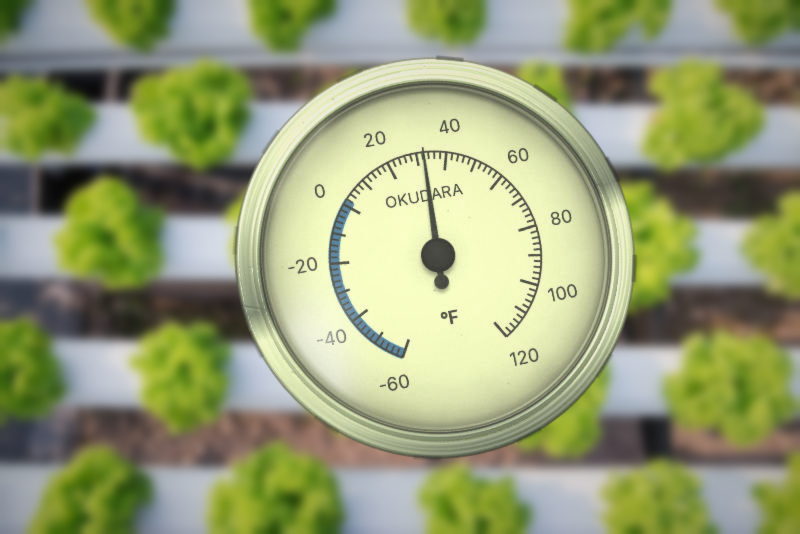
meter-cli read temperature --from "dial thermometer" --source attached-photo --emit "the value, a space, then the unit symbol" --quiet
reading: 32 °F
